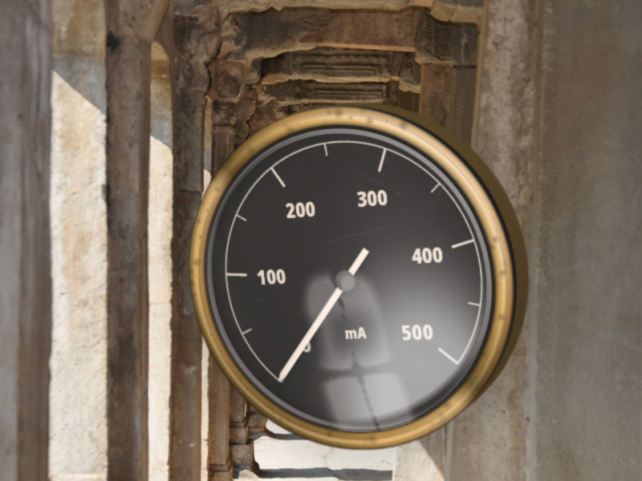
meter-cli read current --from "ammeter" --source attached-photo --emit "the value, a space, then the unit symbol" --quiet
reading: 0 mA
